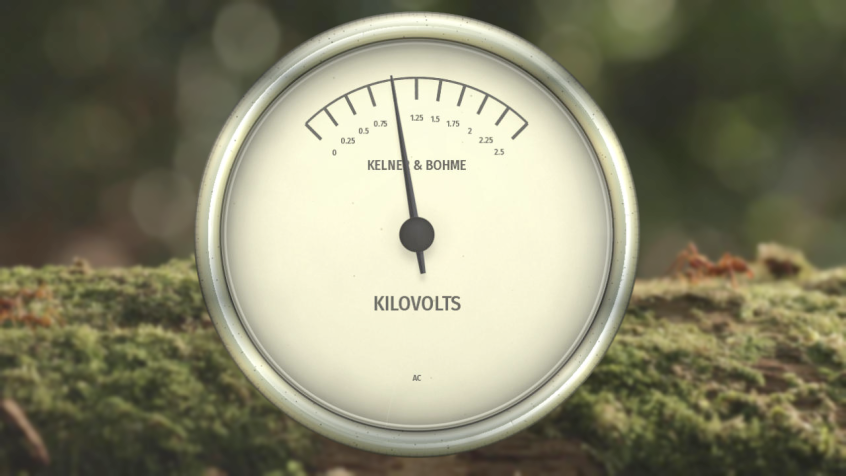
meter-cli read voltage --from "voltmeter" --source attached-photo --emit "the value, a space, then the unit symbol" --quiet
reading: 1 kV
